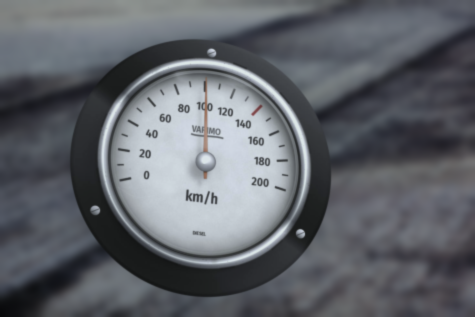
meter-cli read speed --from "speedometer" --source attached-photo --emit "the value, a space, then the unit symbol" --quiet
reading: 100 km/h
